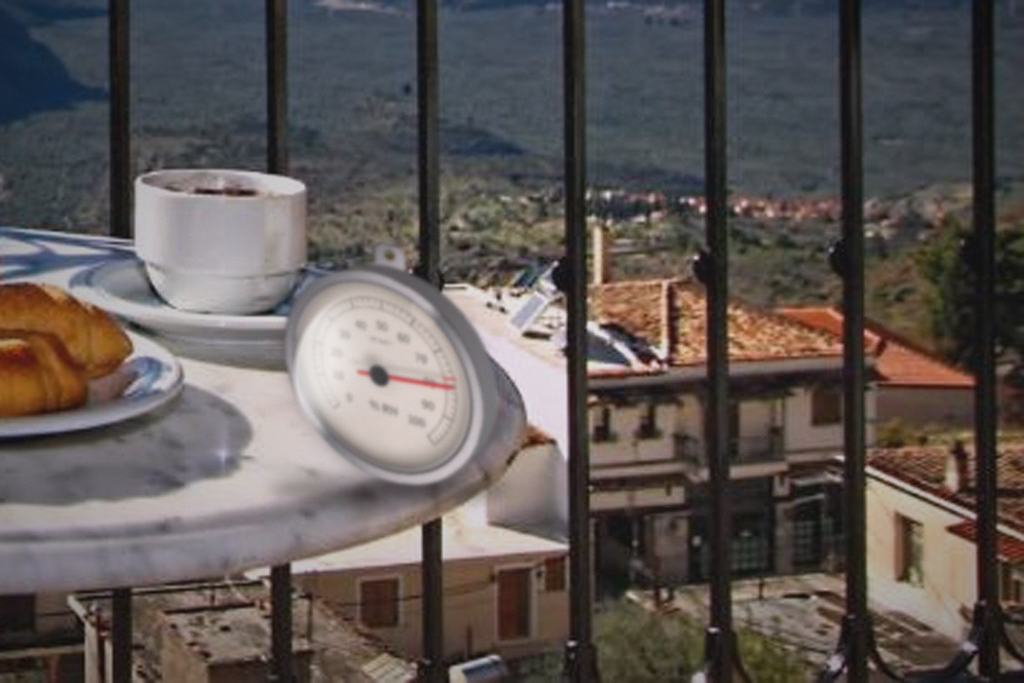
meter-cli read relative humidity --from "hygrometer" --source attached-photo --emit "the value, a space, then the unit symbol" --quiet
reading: 80 %
